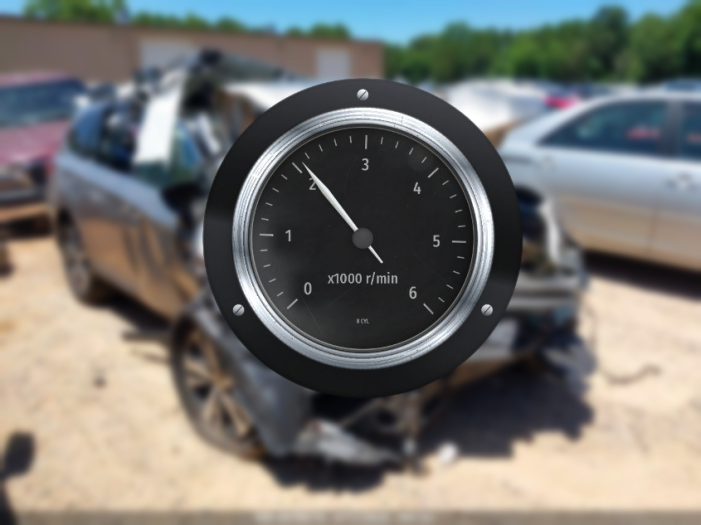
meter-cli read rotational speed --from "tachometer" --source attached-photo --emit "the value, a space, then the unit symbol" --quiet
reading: 2100 rpm
